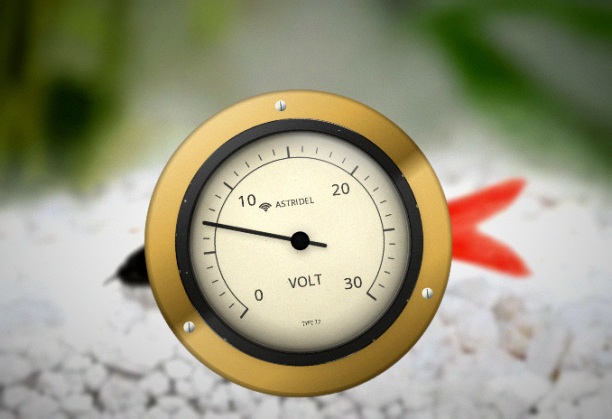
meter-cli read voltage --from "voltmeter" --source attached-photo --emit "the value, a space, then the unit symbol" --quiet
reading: 7 V
